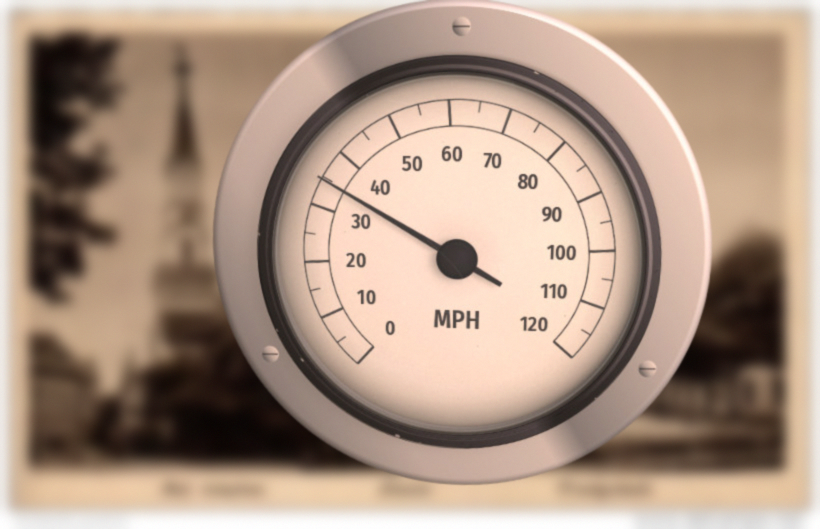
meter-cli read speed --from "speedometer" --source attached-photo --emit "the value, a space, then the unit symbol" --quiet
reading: 35 mph
